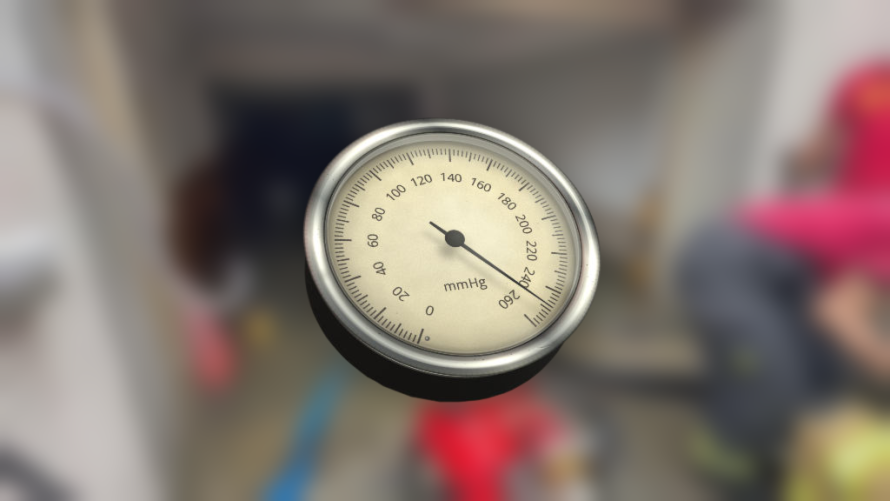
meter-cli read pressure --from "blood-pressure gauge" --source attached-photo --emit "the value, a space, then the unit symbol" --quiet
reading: 250 mmHg
